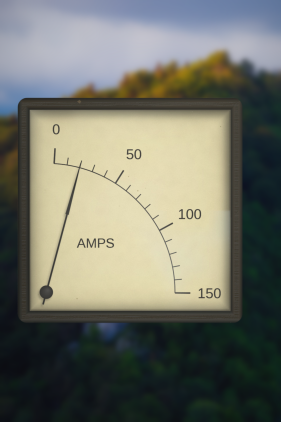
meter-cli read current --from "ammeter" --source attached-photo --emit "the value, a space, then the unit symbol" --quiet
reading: 20 A
